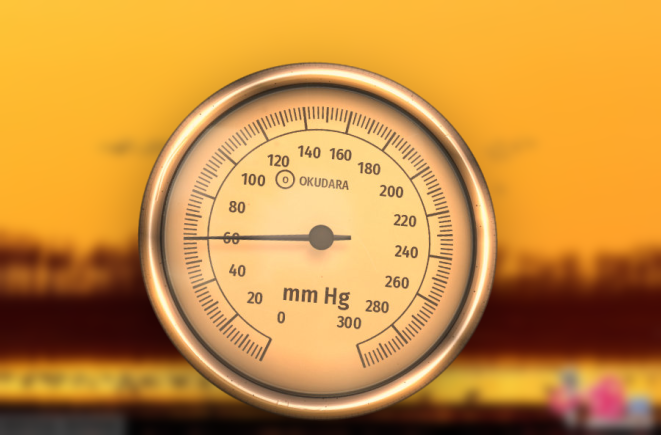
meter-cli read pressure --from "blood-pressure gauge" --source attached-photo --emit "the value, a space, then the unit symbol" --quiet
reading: 60 mmHg
